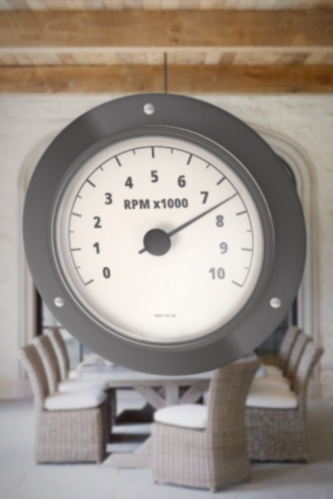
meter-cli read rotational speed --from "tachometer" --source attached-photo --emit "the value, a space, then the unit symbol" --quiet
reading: 7500 rpm
